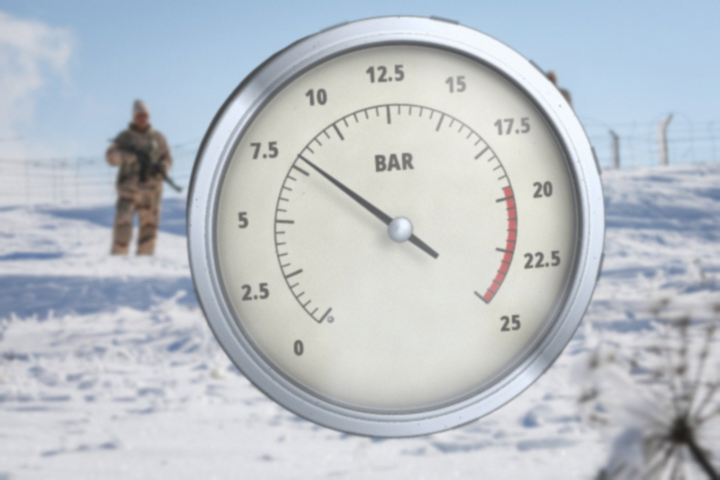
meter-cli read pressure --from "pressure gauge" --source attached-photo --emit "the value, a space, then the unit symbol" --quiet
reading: 8 bar
